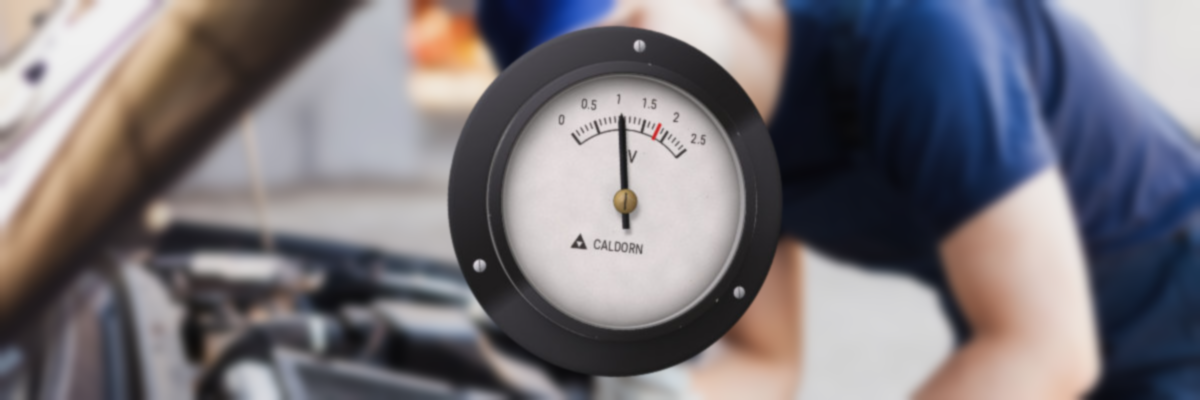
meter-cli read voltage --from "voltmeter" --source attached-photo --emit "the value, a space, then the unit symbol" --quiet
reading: 1 kV
